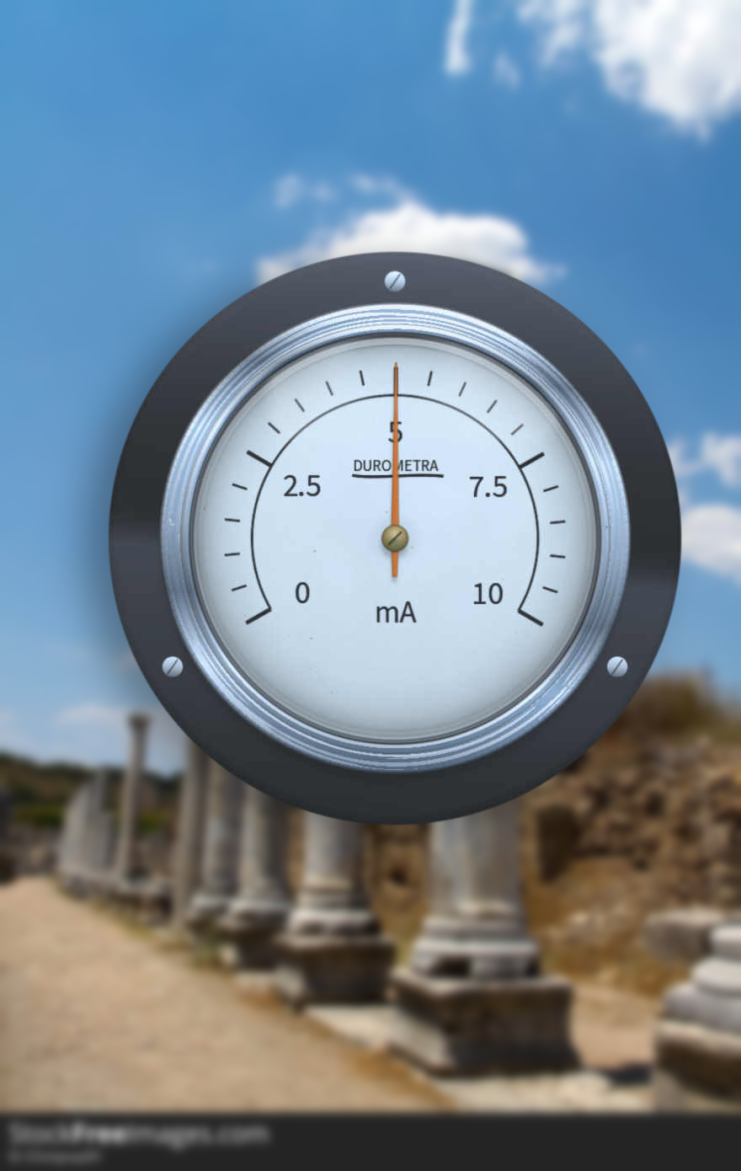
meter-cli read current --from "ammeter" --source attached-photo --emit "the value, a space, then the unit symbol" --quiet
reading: 5 mA
